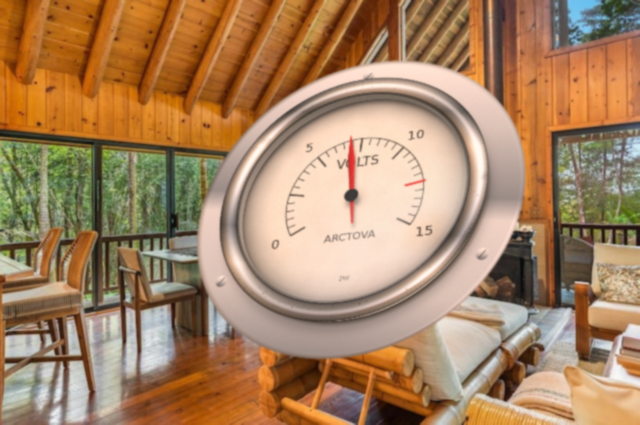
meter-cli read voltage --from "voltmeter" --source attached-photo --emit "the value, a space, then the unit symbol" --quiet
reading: 7 V
